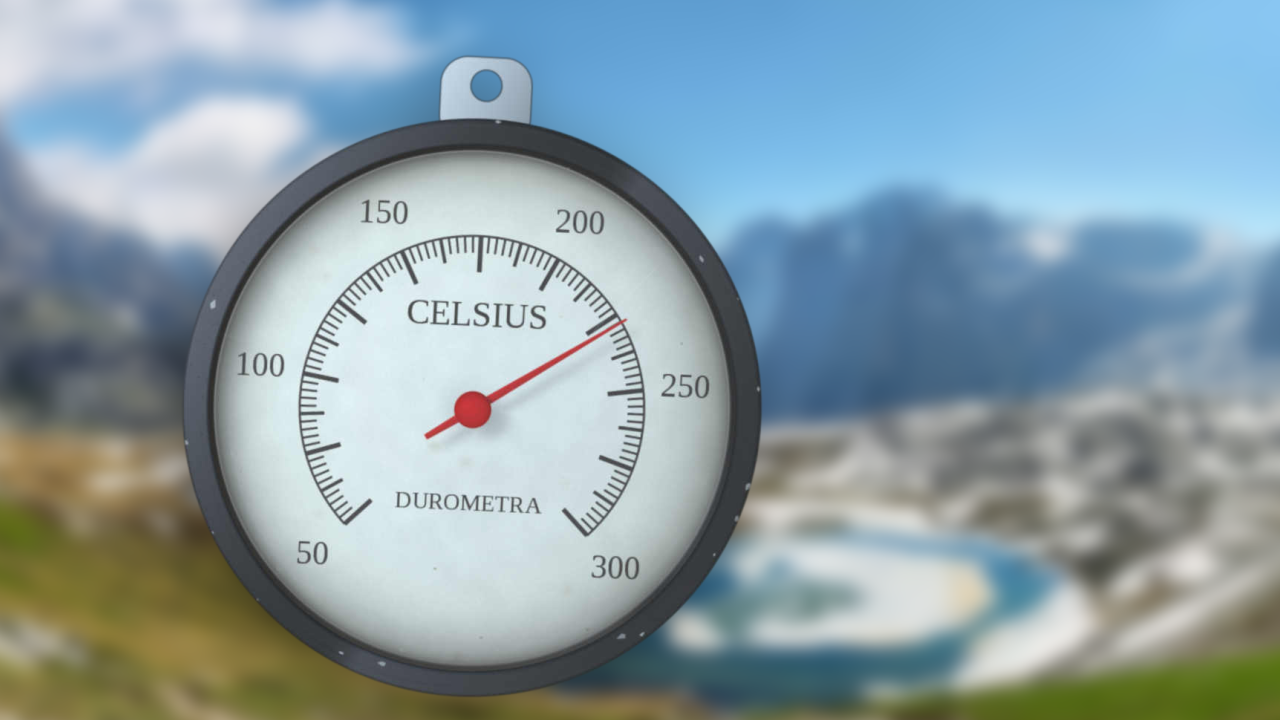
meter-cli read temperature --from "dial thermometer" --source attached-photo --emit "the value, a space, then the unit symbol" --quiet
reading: 227.5 °C
